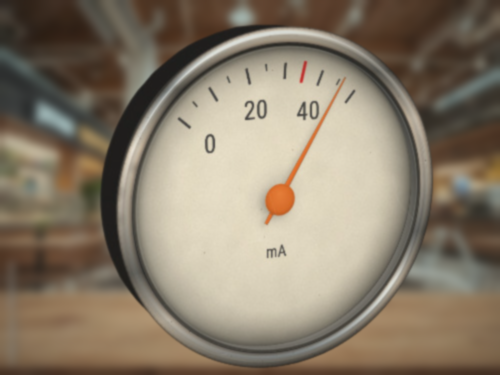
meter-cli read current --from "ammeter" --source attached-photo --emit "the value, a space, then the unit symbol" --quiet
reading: 45 mA
